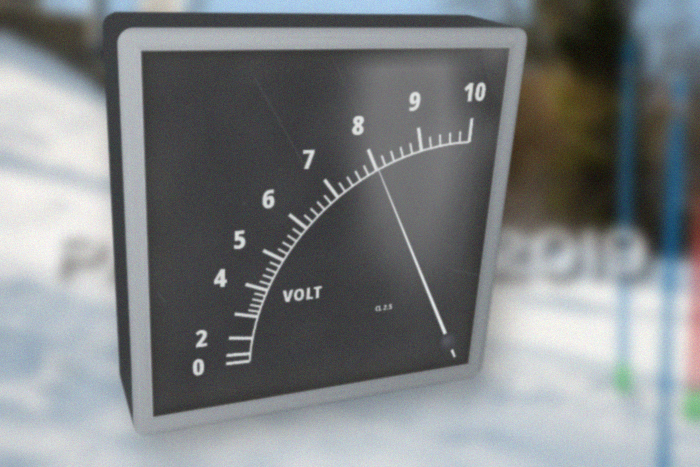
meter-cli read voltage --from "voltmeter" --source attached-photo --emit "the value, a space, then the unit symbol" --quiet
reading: 8 V
